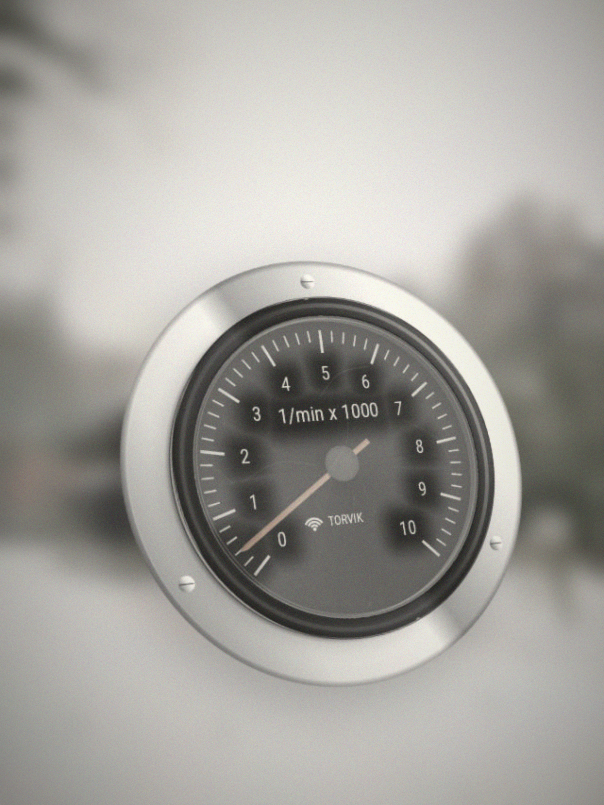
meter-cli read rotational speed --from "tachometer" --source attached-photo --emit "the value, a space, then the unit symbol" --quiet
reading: 400 rpm
